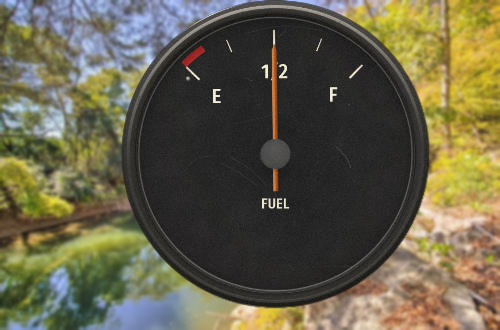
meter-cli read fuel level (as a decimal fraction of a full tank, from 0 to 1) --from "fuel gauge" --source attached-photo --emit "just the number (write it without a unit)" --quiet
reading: 0.5
